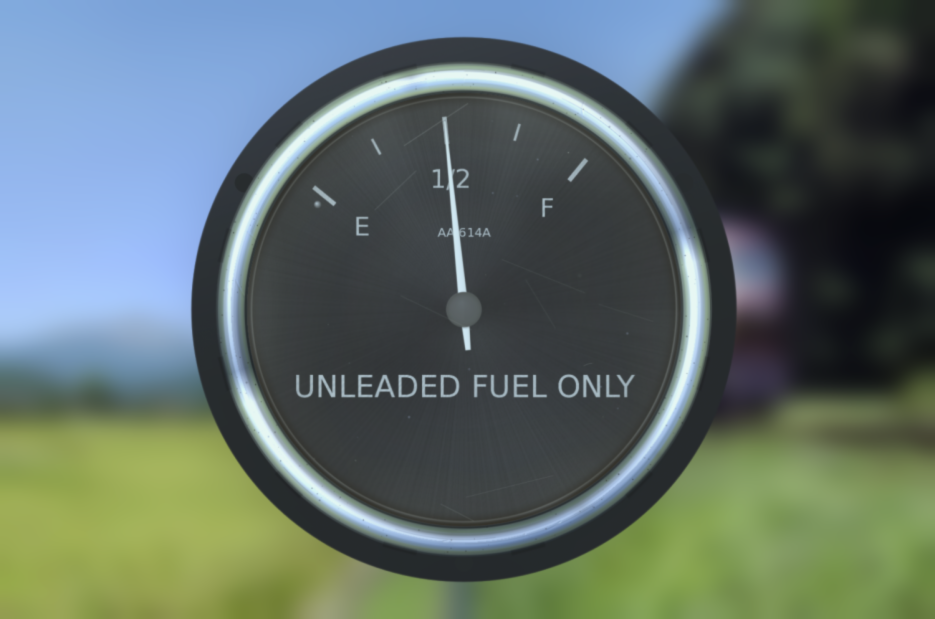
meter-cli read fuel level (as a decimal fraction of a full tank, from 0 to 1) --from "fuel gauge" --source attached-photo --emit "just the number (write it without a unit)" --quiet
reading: 0.5
